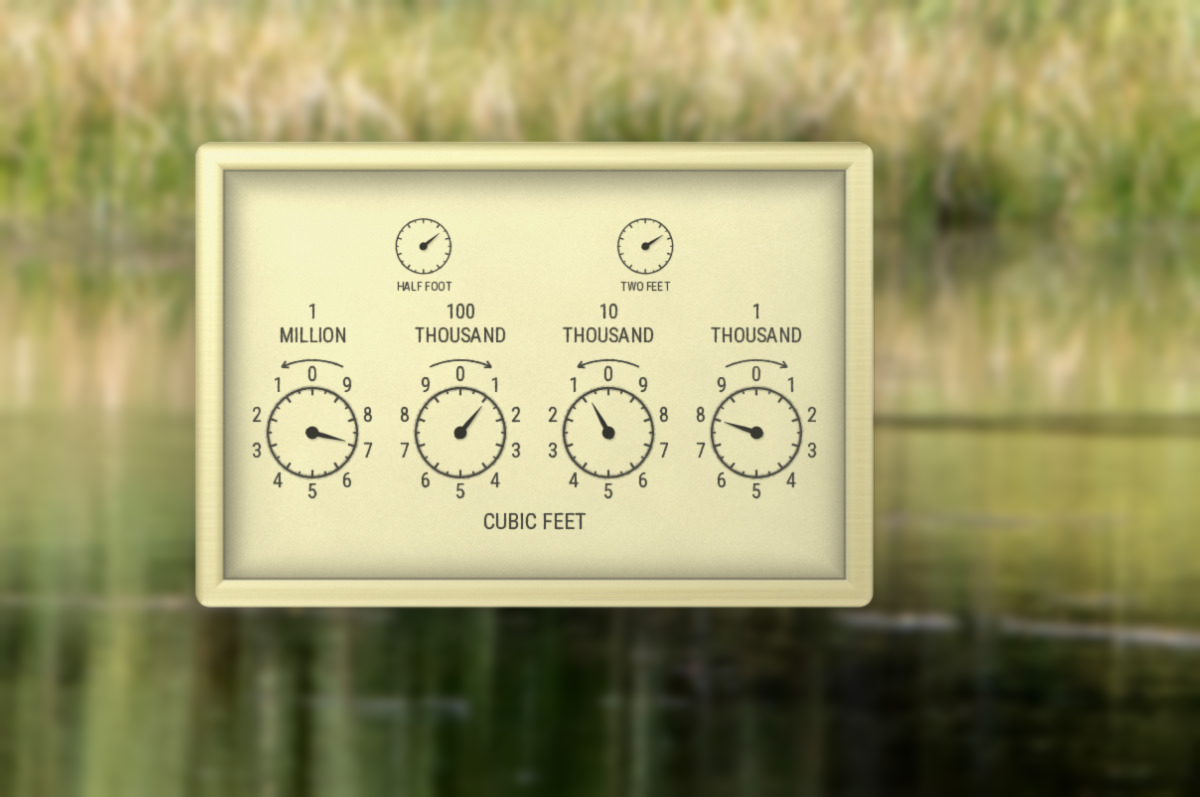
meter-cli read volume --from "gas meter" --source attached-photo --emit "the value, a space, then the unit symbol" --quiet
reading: 710800 ft³
